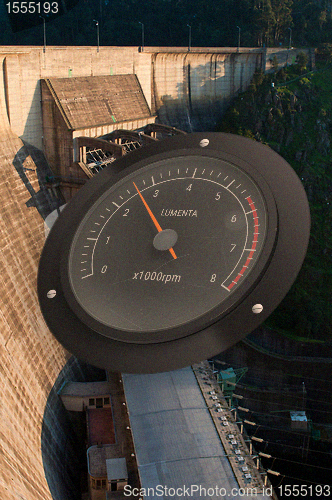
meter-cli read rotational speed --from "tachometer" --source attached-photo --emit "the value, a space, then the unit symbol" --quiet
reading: 2600 rpm
